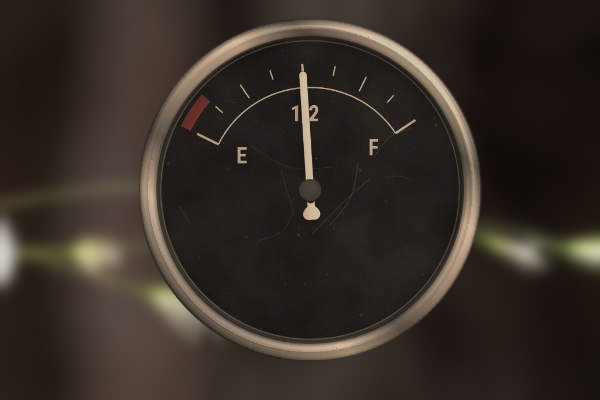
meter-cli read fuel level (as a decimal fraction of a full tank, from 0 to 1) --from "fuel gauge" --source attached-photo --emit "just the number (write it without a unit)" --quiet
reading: 0.5
